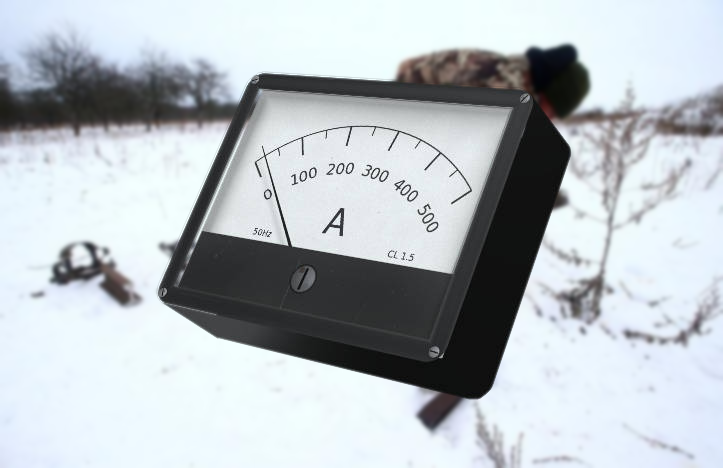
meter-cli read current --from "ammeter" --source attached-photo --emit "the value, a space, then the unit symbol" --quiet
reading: 25 A
